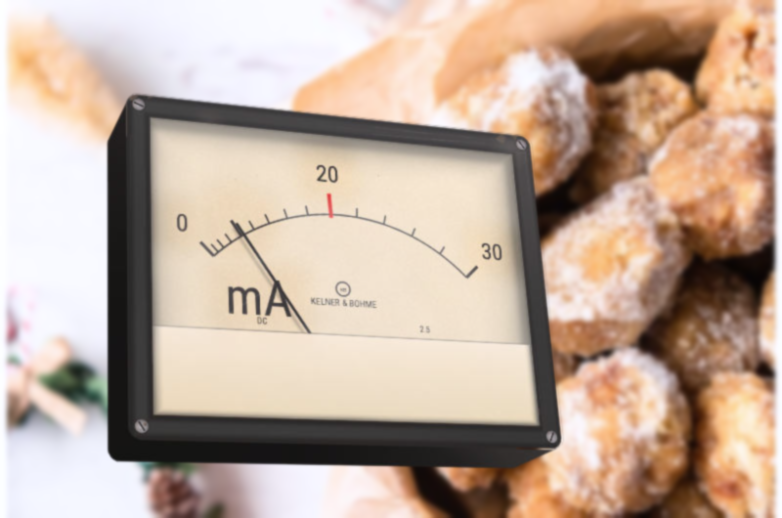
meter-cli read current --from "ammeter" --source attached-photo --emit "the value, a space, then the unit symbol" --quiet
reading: 10 mA
